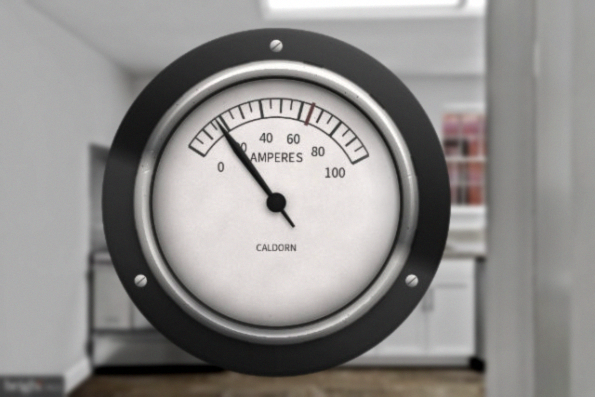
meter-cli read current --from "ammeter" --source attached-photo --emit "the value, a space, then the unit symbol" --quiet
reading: 17.5 A
